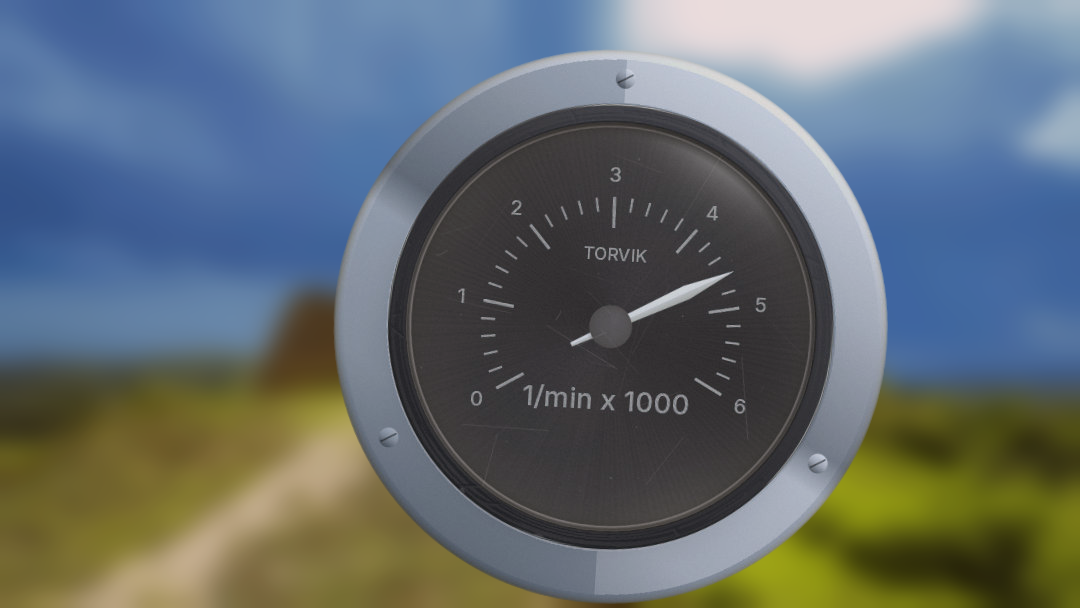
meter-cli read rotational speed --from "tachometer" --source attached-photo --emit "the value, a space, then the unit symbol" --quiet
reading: 4600 rpm
